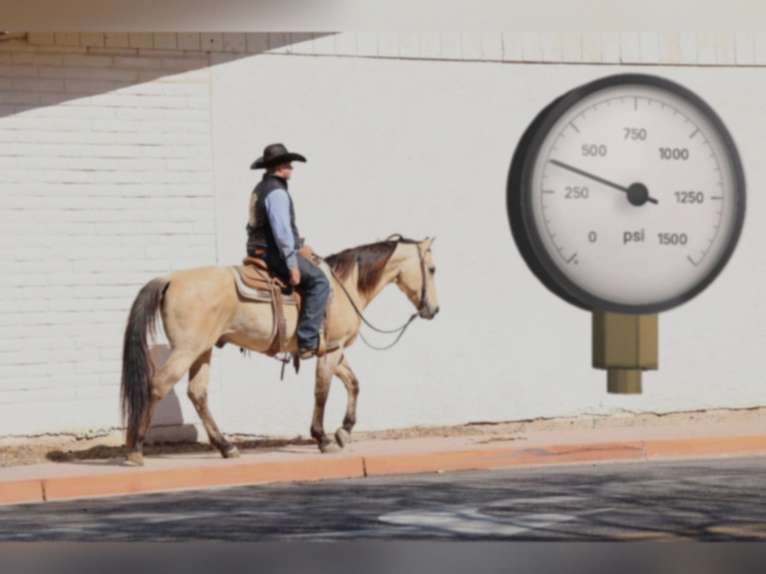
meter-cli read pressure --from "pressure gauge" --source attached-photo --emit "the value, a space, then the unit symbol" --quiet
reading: 350 psi
